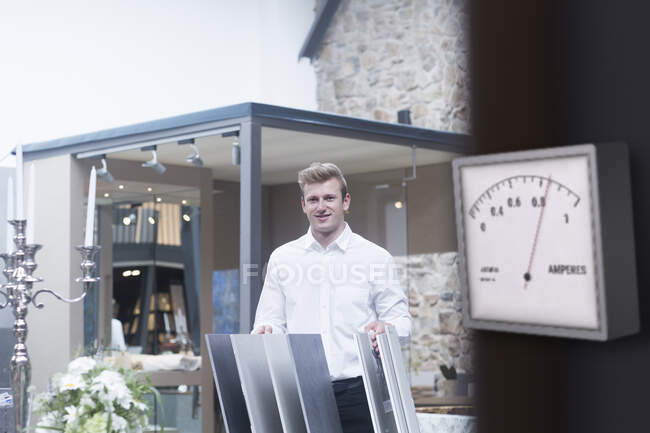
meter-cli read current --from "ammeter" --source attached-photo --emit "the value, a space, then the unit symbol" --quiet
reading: 0.85 A
